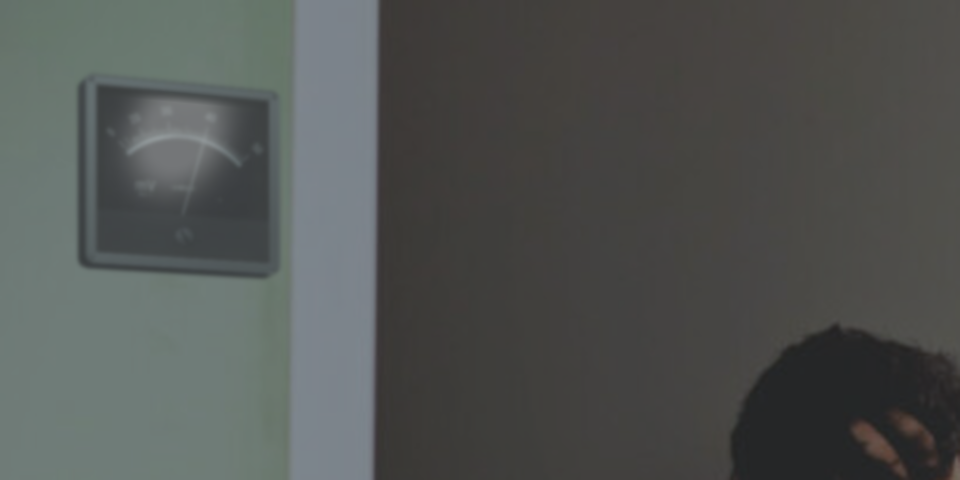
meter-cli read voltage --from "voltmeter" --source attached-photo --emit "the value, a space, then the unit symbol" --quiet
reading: 40 mV
